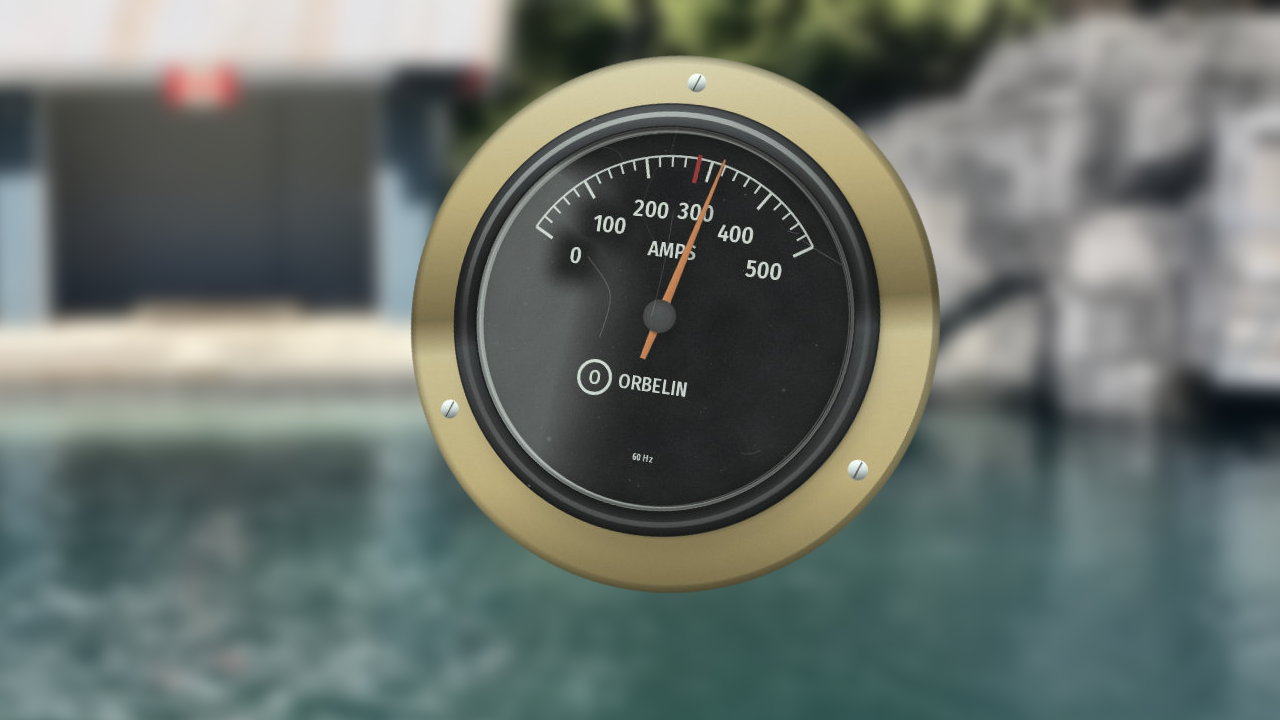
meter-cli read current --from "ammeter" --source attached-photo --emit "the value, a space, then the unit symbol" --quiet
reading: 320 A
